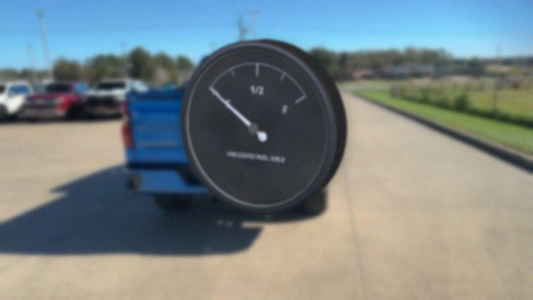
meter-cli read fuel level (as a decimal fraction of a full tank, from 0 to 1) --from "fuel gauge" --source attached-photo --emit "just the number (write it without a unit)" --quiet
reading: 0
